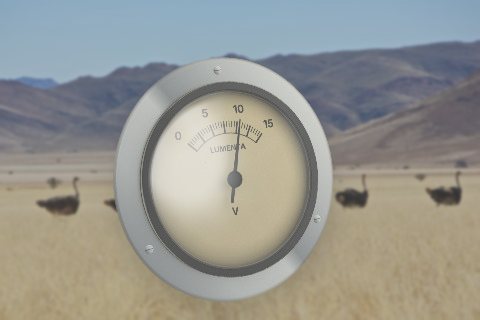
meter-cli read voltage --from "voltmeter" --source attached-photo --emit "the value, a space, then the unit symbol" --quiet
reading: 10 V
